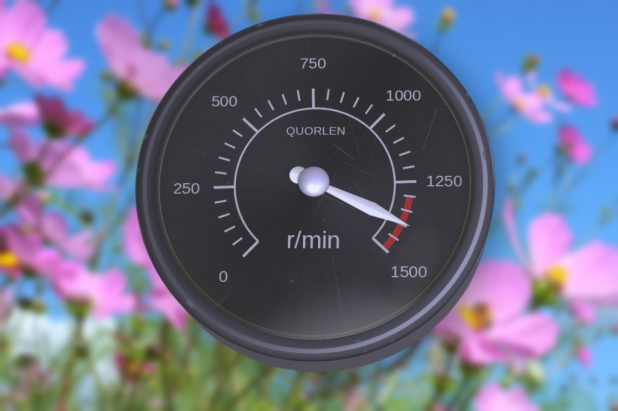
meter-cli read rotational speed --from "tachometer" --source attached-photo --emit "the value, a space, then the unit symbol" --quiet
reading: 1400 rpm
